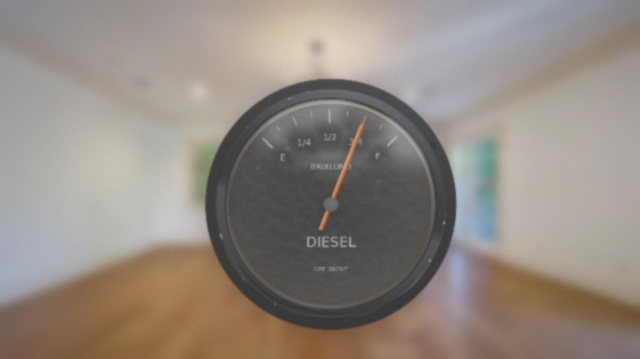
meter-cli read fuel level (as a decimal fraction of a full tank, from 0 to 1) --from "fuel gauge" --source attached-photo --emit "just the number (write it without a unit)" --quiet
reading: 0.75
